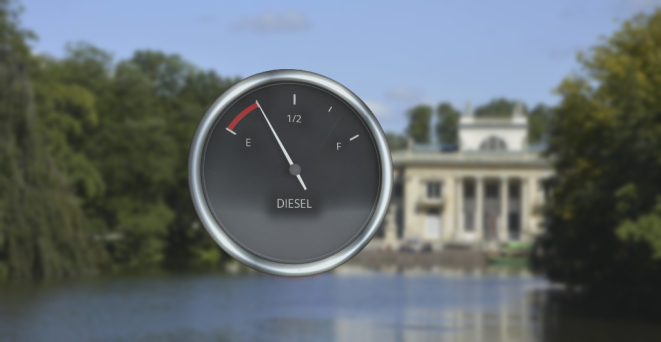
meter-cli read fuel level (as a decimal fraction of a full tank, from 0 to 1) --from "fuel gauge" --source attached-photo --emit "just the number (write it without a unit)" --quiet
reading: 0.25
